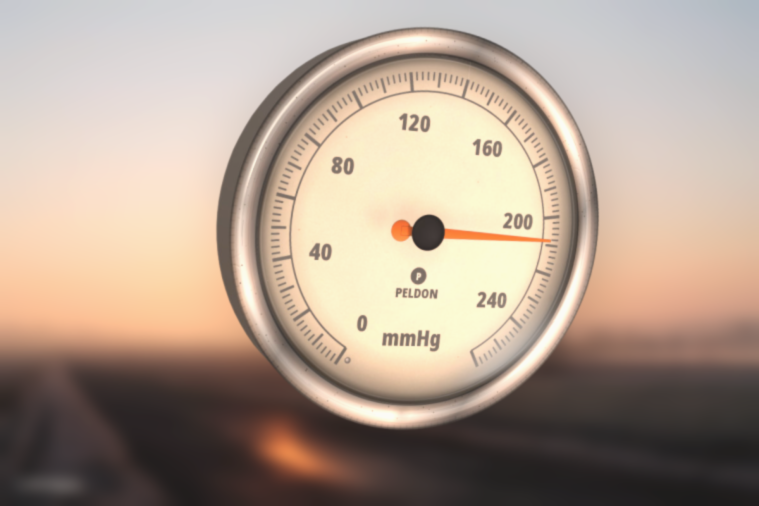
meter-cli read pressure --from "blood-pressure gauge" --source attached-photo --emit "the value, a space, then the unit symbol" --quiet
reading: 208 mmHg
